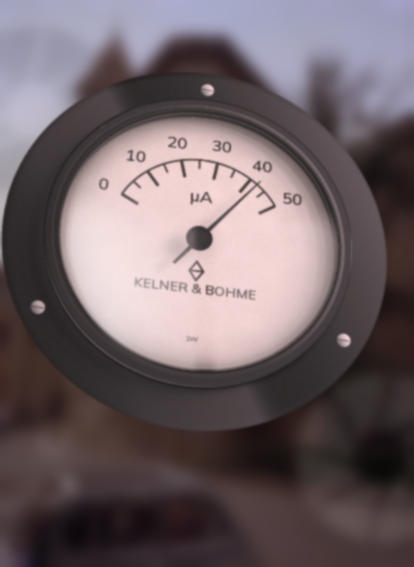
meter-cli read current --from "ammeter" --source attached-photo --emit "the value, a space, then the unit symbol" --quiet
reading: 42.5 µA
